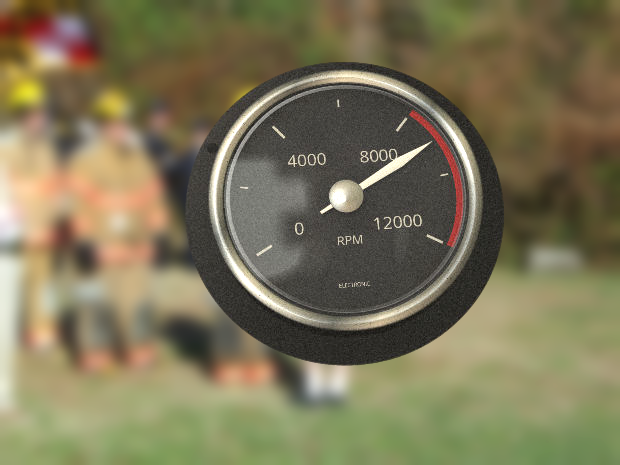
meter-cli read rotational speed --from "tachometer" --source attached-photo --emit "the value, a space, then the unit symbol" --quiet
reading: 9000 rpm
